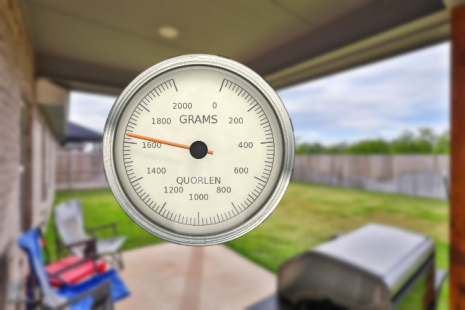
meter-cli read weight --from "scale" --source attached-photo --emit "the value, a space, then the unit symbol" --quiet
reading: 1640 g
